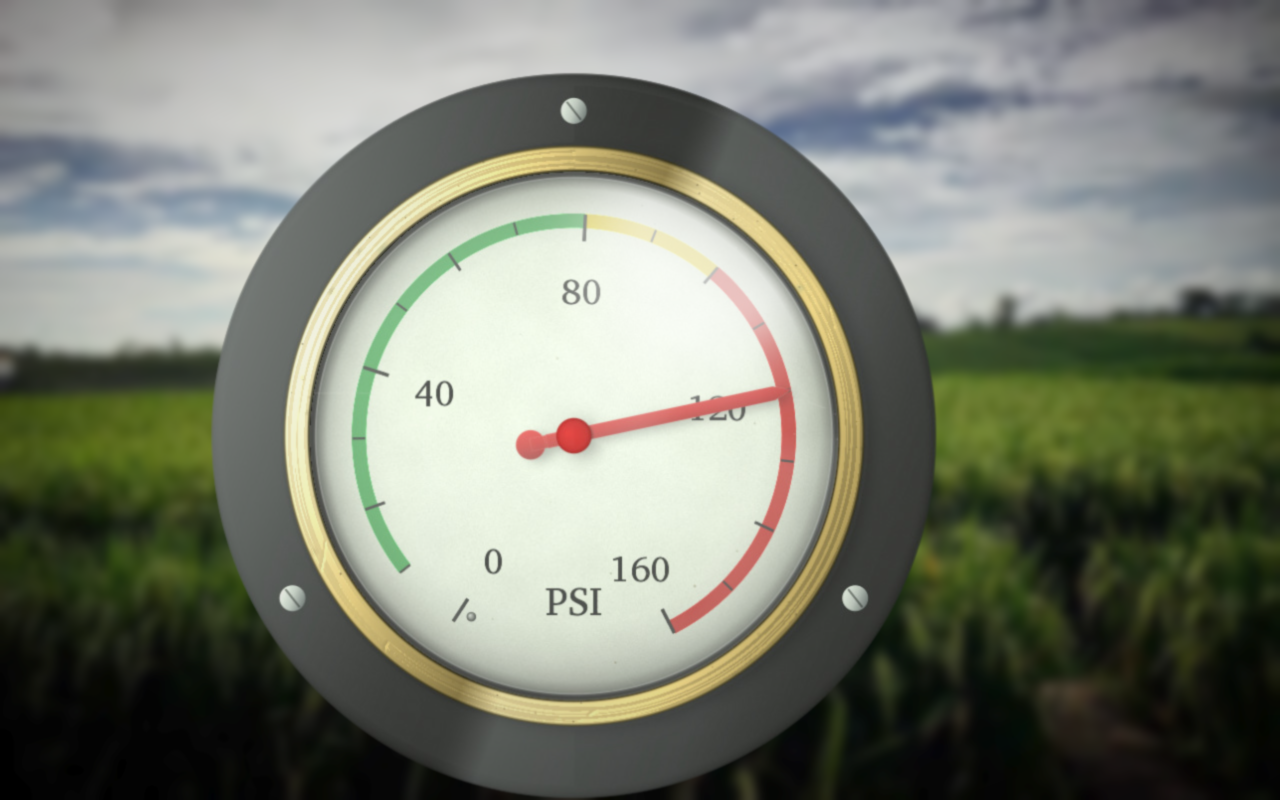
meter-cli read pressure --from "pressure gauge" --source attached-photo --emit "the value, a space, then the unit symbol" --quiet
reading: 120 psi
